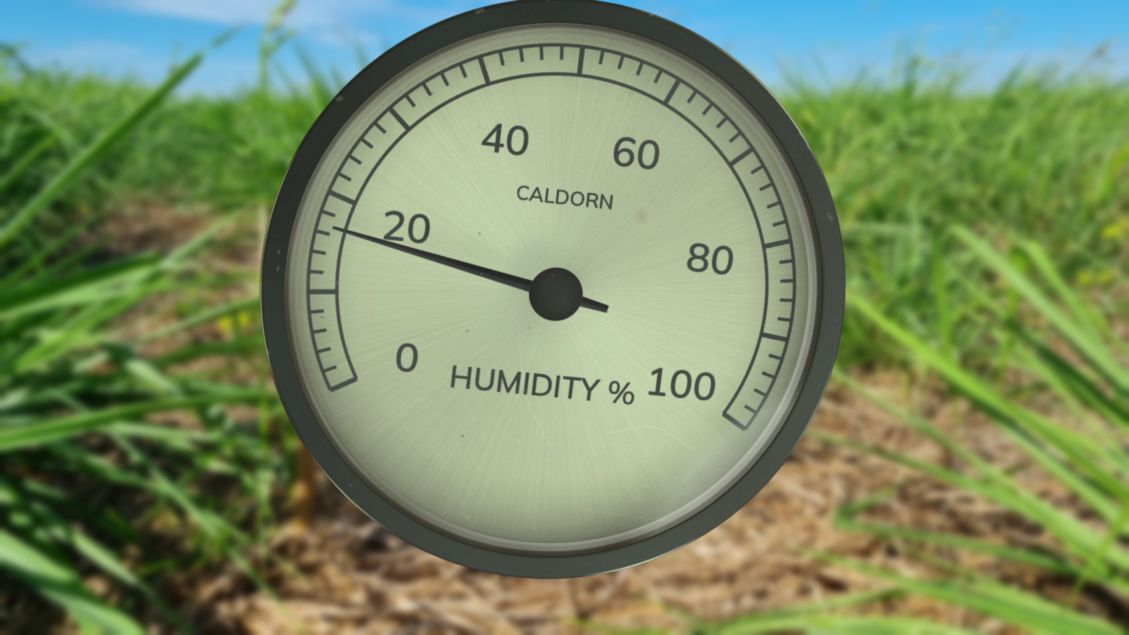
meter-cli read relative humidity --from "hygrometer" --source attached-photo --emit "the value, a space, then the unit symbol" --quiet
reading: 17 %
